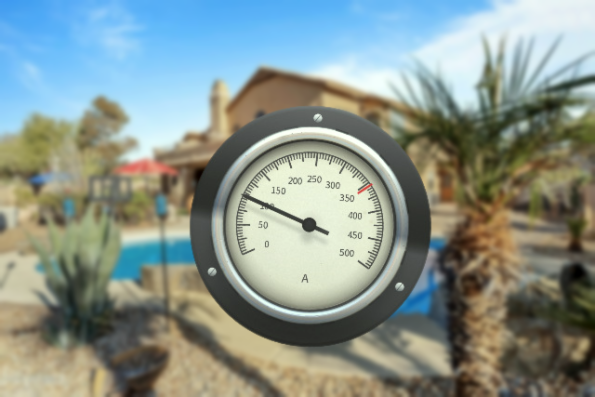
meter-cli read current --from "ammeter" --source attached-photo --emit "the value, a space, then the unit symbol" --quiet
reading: 100 A
